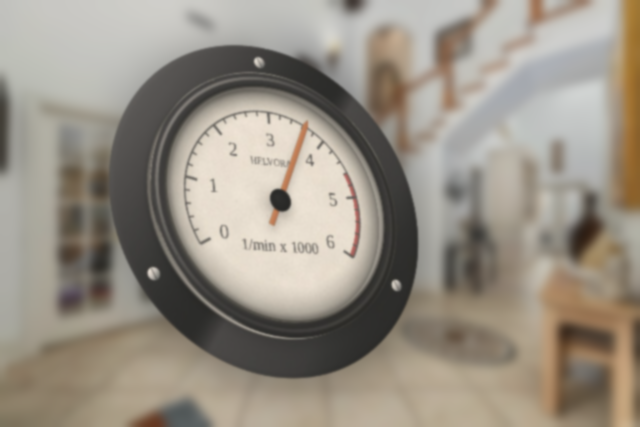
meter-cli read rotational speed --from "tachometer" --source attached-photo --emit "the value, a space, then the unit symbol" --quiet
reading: 3600 rpm
